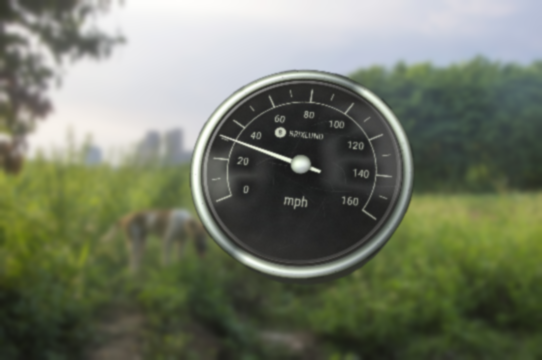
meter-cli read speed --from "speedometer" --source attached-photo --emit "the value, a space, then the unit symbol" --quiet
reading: 30 mph
